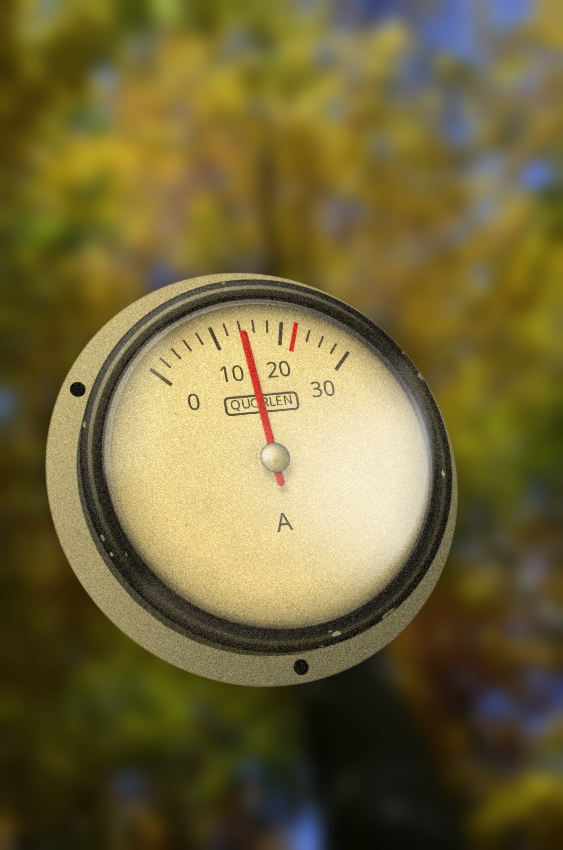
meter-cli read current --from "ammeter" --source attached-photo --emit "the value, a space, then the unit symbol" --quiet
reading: 14 A
